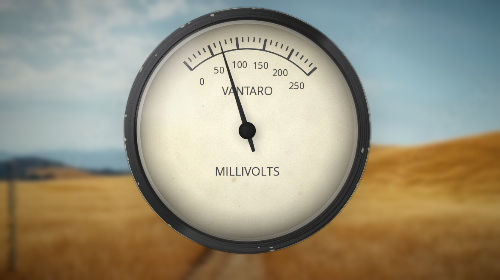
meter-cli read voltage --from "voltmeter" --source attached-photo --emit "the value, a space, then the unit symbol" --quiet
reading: 70 mV
